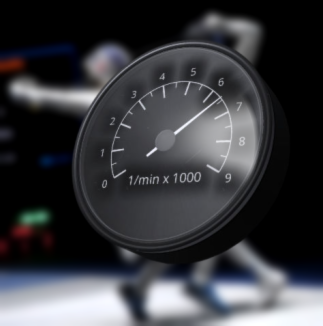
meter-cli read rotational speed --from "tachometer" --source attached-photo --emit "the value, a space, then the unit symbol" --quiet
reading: 6500 rpm
